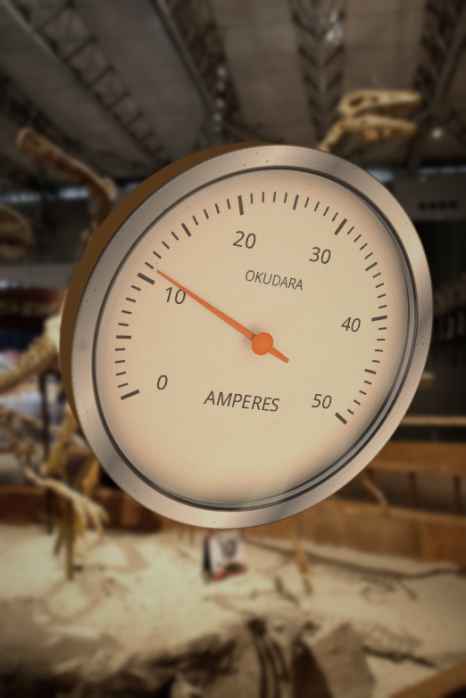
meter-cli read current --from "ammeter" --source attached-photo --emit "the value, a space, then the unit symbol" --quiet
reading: 11 A
